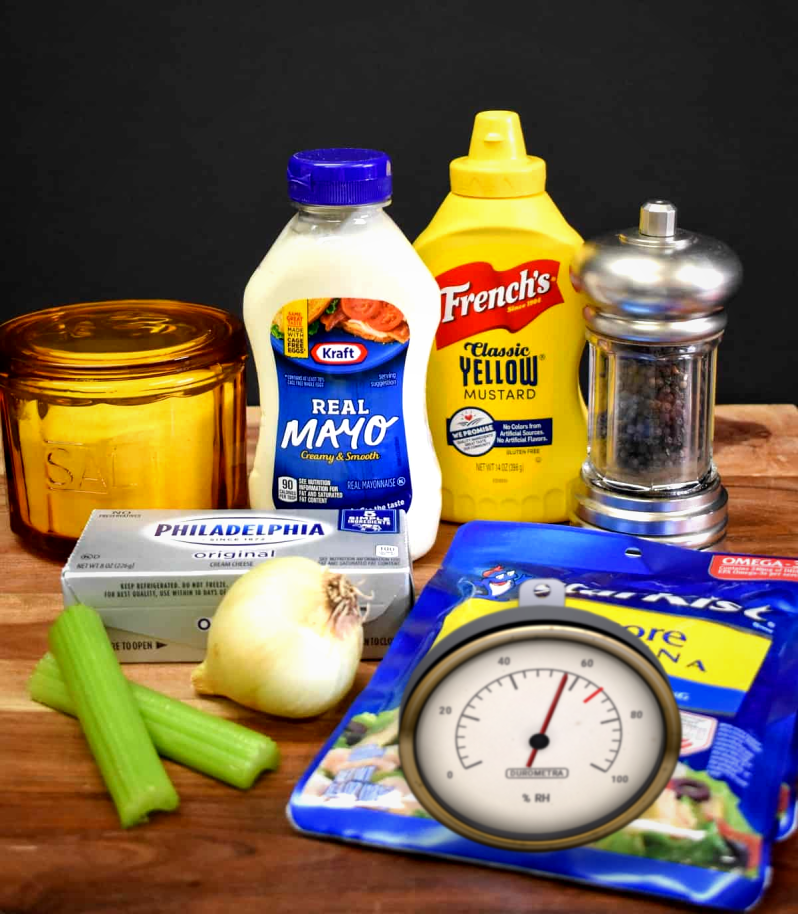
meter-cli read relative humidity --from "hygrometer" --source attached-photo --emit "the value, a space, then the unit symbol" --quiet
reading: 56 %
